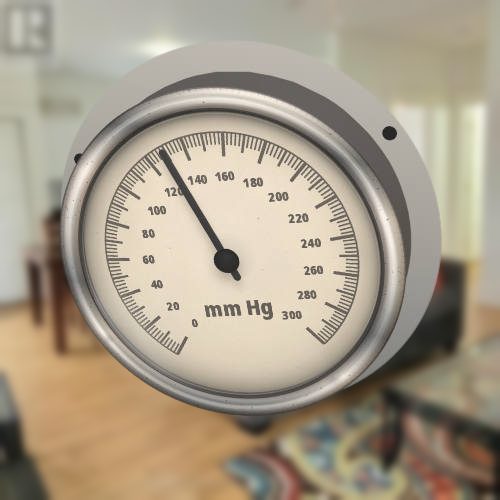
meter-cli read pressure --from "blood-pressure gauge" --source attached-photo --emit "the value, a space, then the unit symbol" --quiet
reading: 130 mmHg
